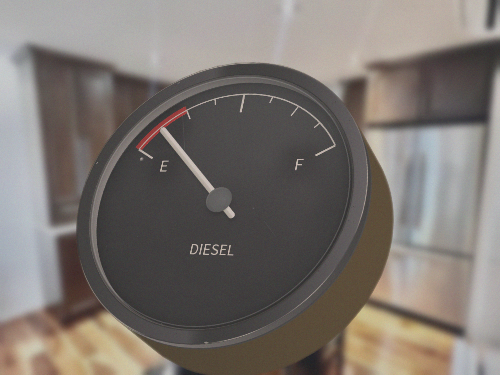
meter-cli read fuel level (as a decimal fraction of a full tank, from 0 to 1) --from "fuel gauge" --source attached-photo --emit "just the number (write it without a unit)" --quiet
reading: 0.125
